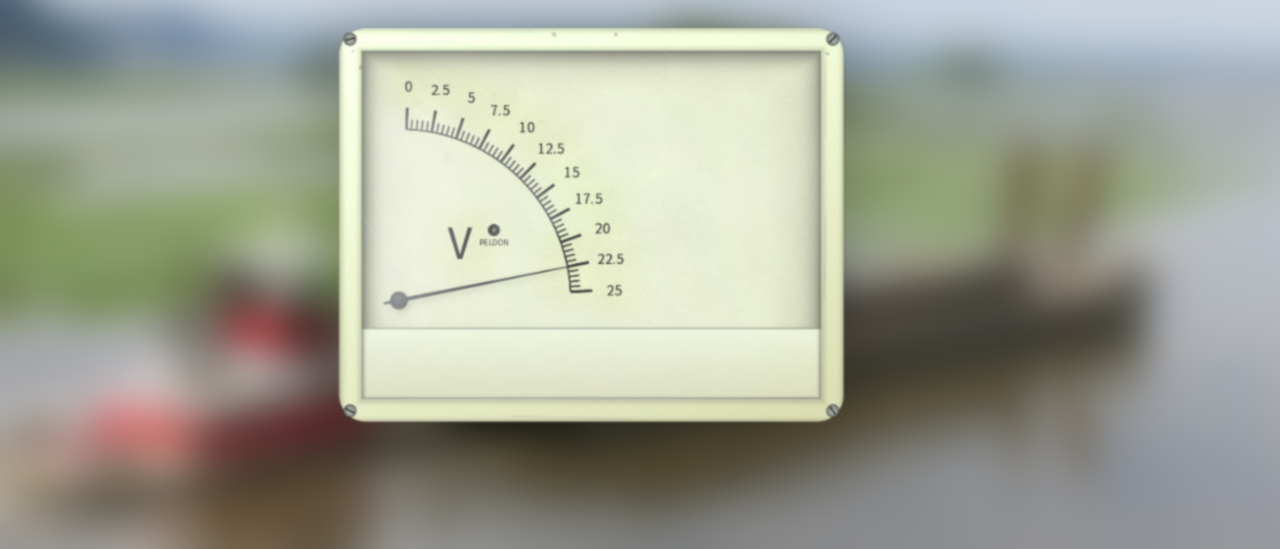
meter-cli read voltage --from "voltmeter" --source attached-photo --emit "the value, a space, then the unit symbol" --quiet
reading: 22.5 V
